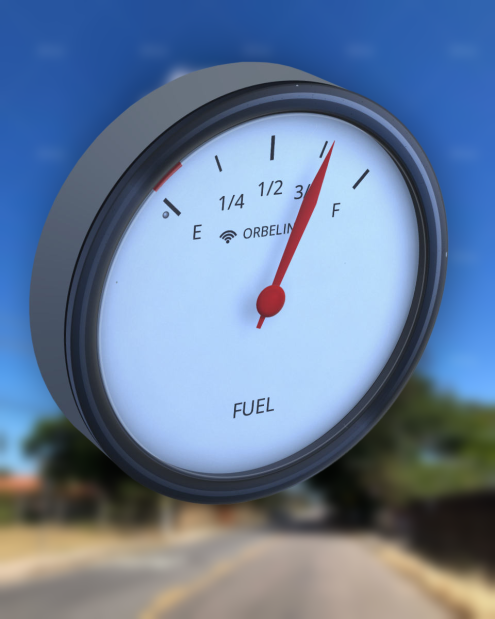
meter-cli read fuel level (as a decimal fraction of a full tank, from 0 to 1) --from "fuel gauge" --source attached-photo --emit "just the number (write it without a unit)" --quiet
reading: 0.75
